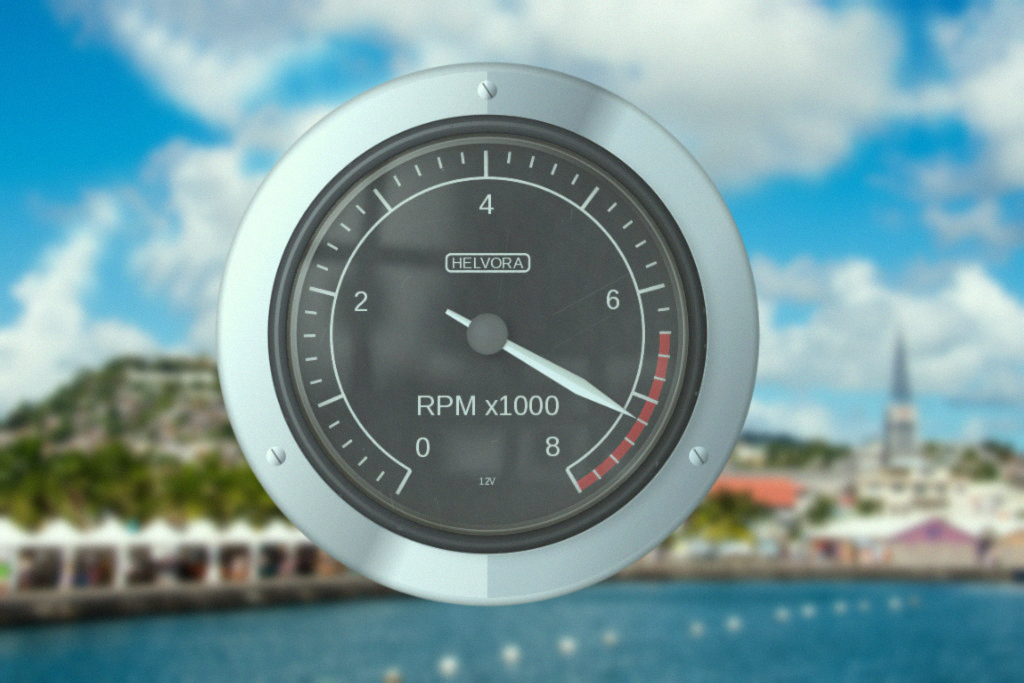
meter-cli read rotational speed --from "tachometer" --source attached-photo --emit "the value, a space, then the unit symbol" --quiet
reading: 7200 rpm
